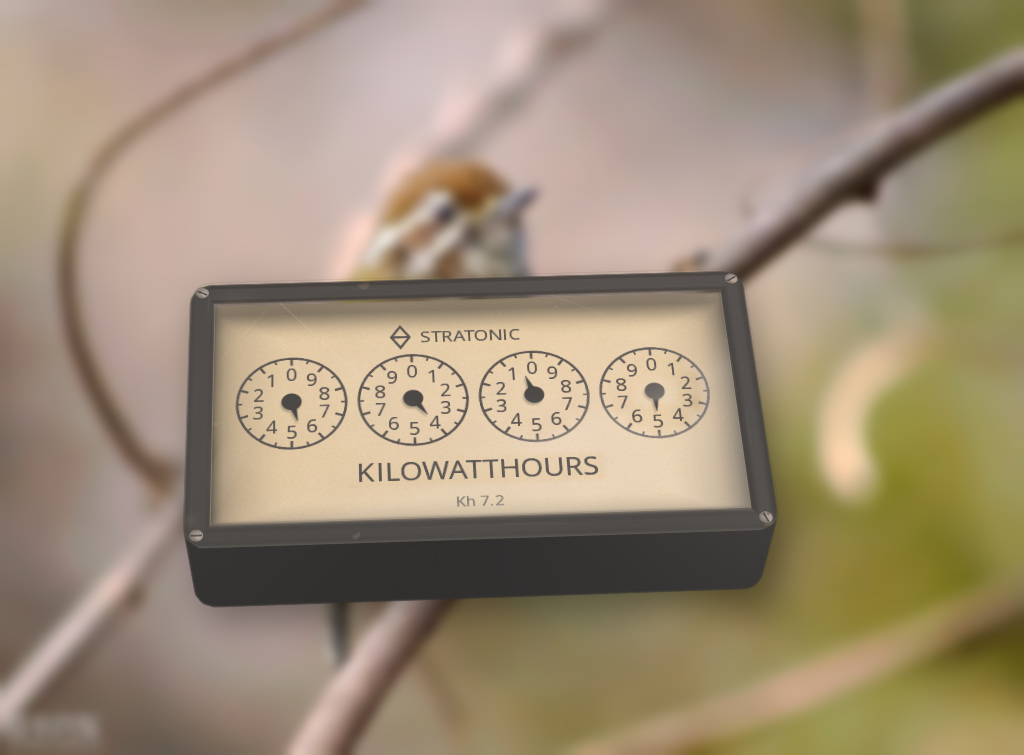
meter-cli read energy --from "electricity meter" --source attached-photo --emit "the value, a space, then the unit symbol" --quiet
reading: 5405 kWh
